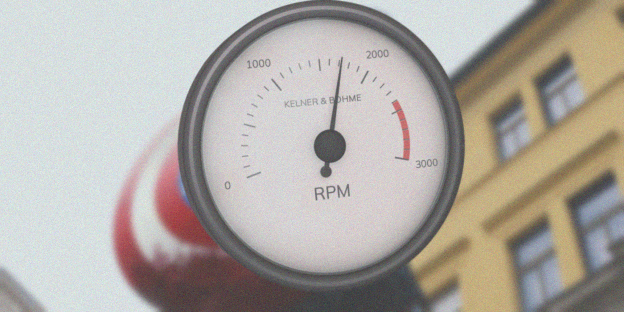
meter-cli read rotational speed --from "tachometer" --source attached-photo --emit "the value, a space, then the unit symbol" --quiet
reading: 1700 rpm
